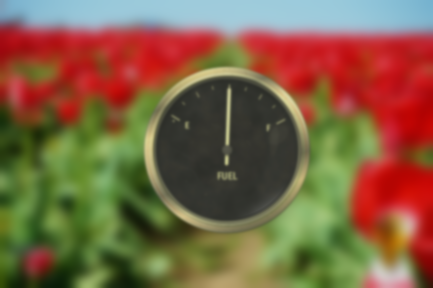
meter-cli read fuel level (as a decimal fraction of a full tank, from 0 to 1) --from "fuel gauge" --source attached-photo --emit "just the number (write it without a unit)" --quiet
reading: 0.5
